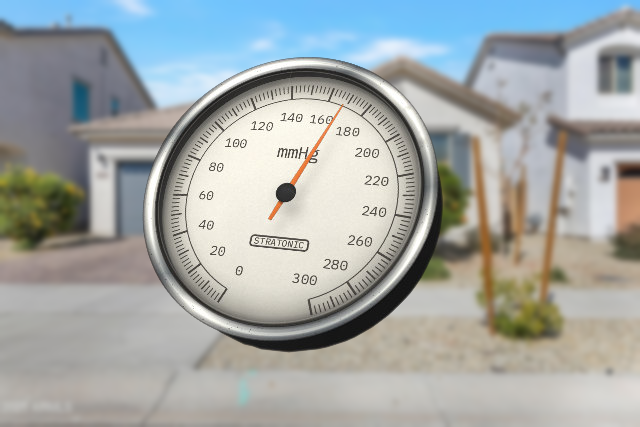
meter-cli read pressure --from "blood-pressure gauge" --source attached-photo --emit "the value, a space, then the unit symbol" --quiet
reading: 170 mmHg
